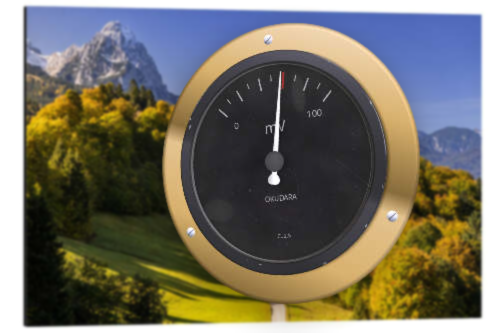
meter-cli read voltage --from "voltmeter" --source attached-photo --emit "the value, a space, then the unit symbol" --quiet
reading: 60 mV
